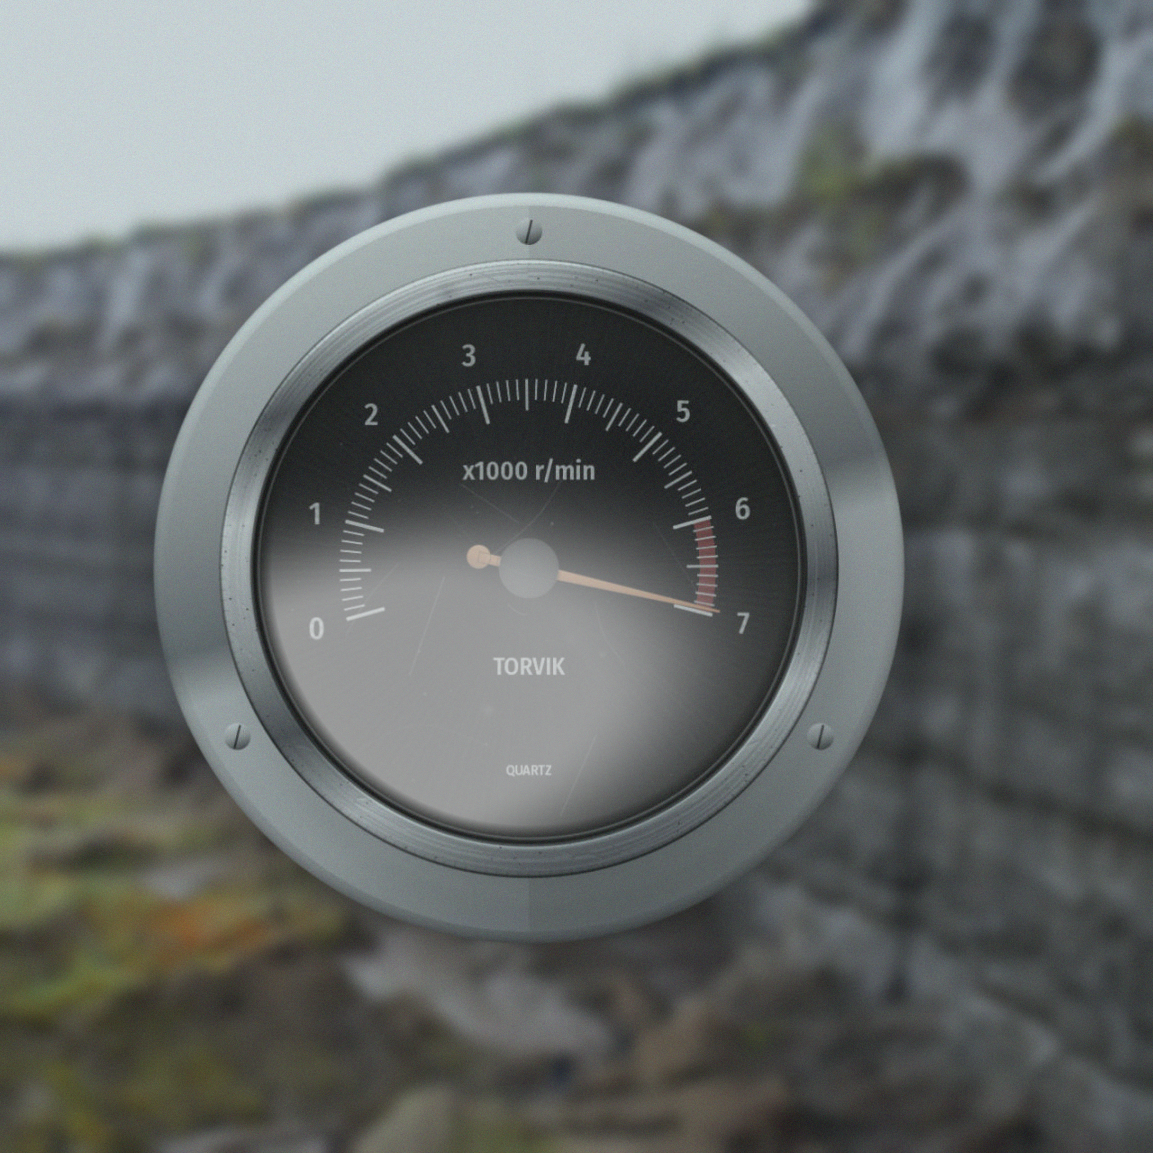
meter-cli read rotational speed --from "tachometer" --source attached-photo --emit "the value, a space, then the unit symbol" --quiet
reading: 6950 rpm
